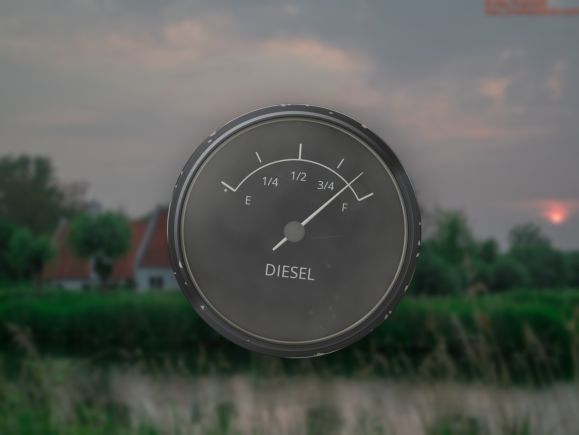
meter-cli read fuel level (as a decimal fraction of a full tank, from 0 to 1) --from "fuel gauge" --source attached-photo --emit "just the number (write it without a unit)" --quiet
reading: 0.875
